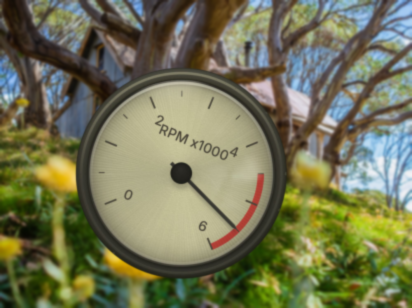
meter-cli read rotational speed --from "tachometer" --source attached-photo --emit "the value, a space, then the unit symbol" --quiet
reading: 5500 rpm
